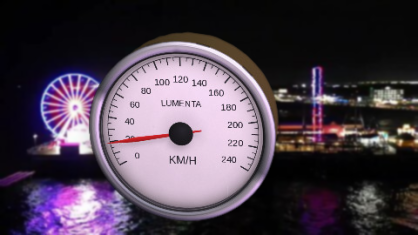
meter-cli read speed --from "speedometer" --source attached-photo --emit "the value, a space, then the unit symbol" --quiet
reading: 20 km/h
